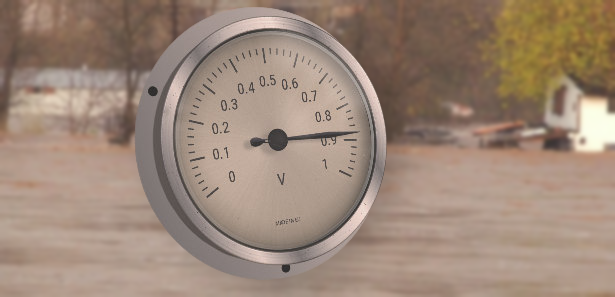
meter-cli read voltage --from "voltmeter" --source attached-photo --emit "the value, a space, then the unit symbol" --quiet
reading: 0.88 V
